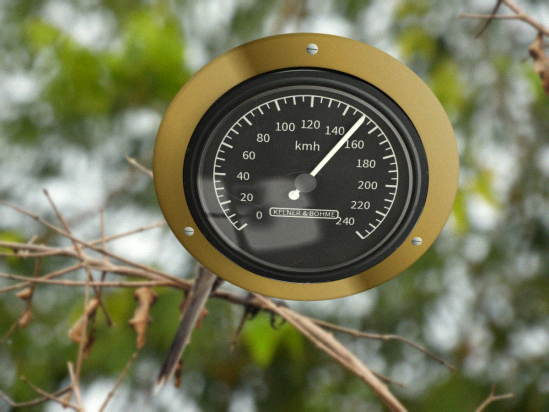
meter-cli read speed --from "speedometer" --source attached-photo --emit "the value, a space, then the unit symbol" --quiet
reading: 150 km/h
